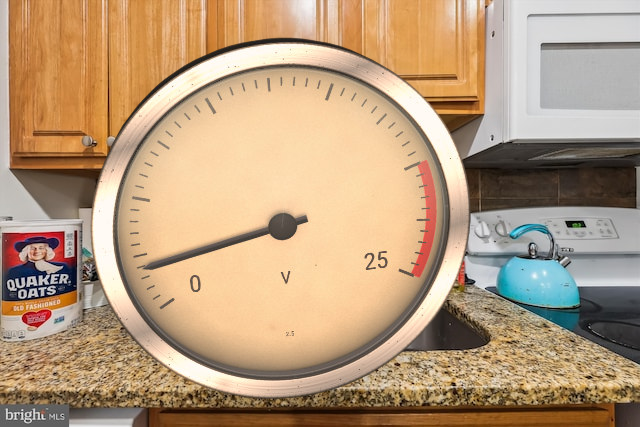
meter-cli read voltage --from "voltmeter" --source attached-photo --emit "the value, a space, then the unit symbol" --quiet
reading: 2 V
